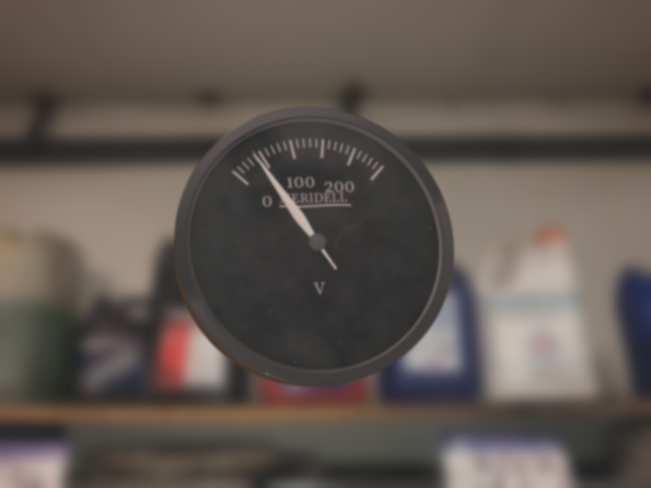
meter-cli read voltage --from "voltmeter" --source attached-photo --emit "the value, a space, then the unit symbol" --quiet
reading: 40 V
